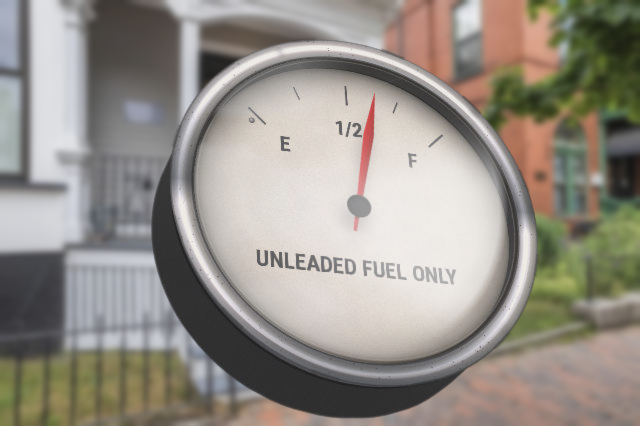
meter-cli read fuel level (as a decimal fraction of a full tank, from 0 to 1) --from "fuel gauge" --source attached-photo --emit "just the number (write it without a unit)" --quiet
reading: 0.625
